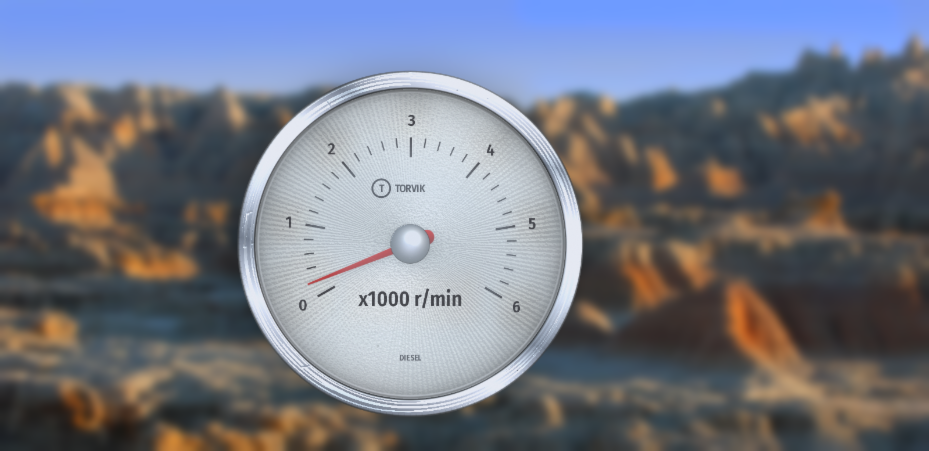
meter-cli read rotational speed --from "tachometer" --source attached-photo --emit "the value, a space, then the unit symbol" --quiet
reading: 200 rpm
